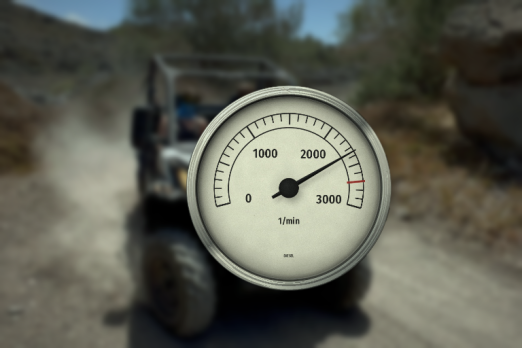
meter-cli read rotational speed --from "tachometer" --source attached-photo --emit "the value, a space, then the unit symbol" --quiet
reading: 2350 rpm
